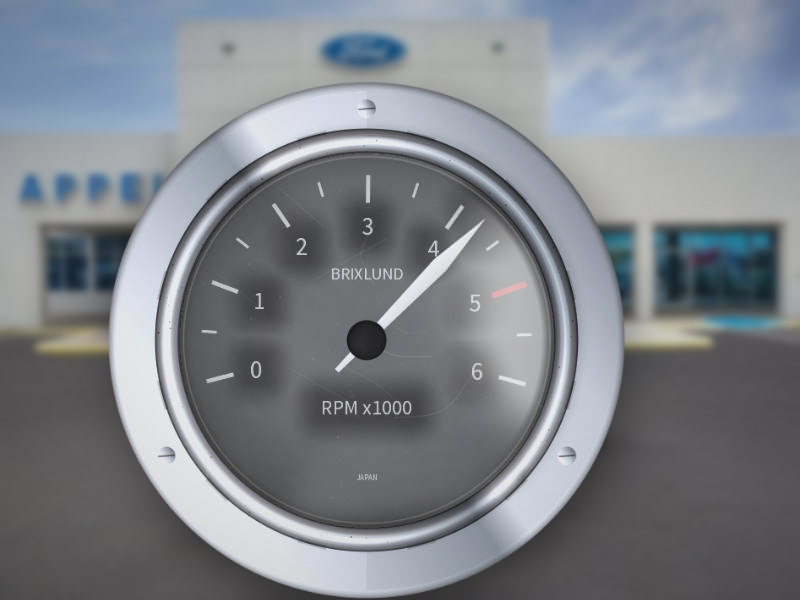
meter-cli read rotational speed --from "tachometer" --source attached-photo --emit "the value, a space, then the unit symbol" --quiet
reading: 4250 rpm
